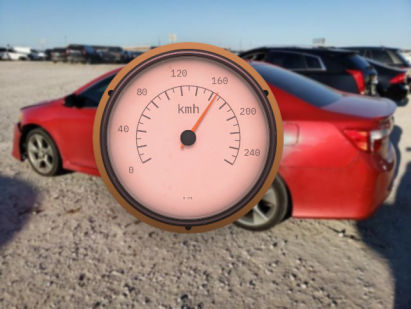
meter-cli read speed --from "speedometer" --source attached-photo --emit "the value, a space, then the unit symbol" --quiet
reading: 165 km/h
